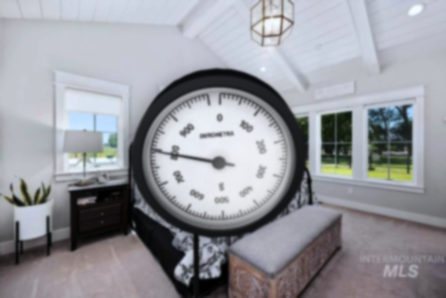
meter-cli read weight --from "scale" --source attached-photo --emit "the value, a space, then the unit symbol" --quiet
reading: 800 g
